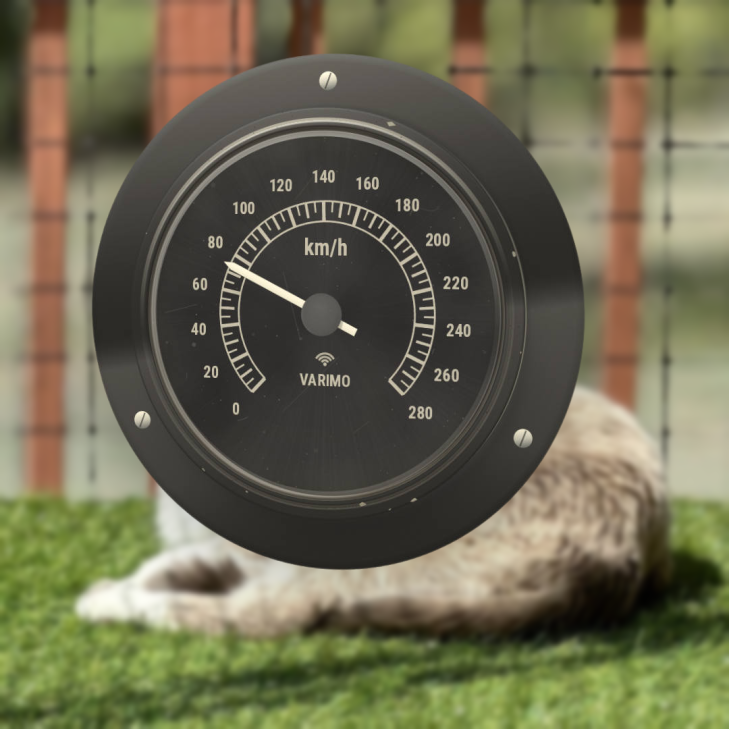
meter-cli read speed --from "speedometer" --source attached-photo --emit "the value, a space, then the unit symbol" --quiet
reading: 75 km/h
